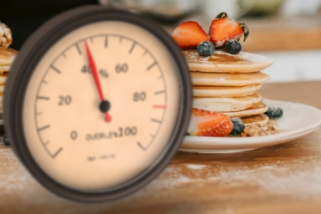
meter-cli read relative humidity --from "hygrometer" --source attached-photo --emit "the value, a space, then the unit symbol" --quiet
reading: 42.5 %
